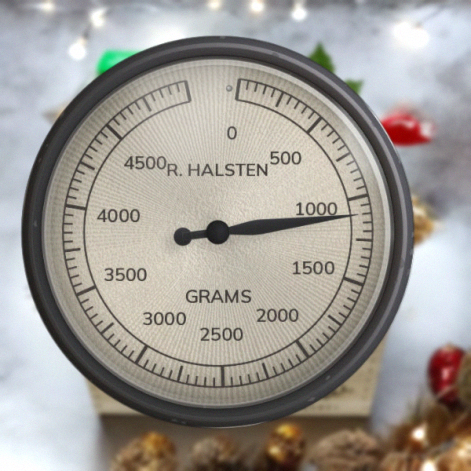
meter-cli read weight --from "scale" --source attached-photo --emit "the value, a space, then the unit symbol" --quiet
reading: 1100 g
